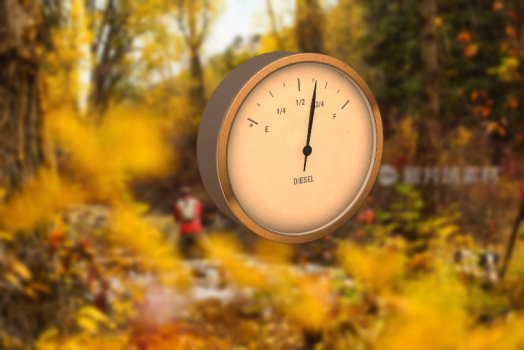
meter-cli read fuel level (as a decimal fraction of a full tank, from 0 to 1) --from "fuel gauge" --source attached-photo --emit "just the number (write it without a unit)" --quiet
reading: 0.625
